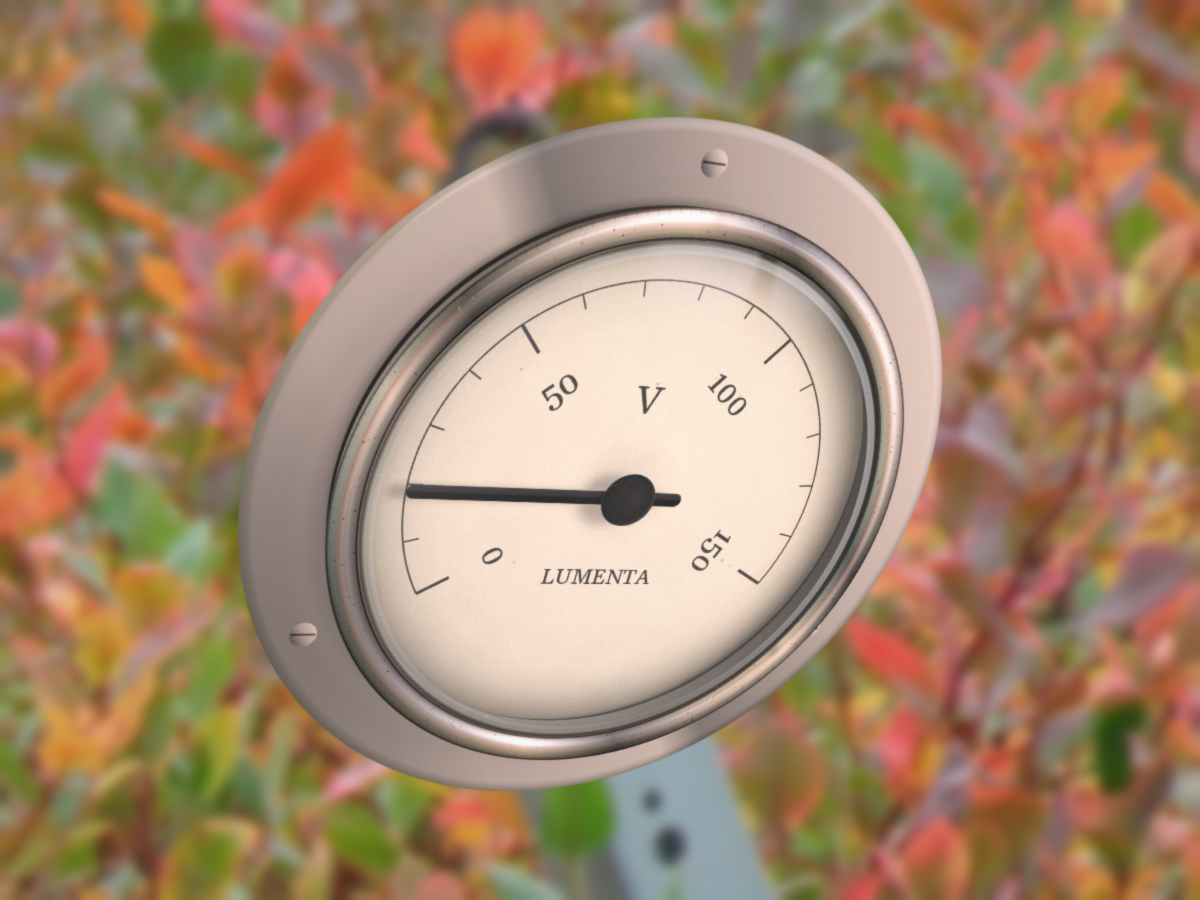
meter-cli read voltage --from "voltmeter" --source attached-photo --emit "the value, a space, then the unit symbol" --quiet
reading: 20 V
